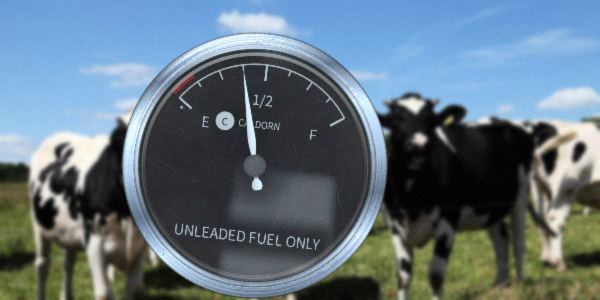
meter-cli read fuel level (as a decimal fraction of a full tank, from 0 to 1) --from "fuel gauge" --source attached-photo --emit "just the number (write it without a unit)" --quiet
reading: 0.375
